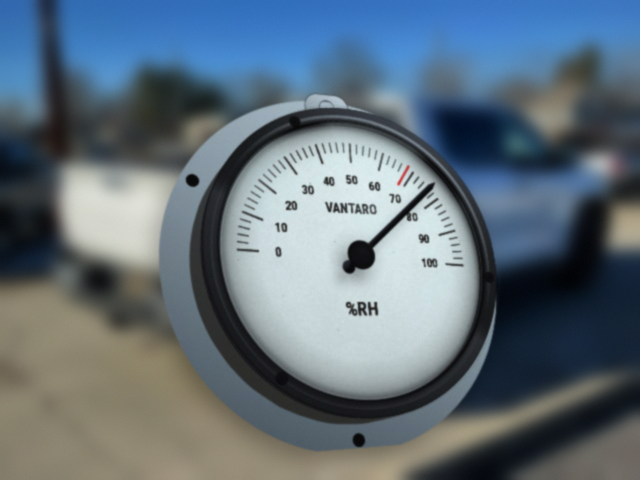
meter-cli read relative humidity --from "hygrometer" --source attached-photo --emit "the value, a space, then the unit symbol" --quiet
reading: 76 %
